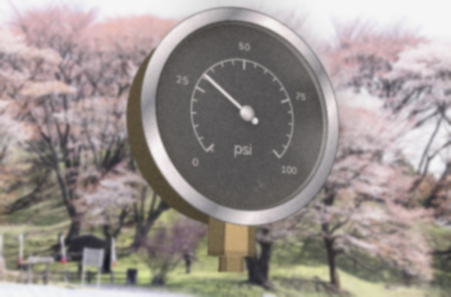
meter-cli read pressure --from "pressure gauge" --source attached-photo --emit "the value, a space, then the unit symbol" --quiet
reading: 30 psi
